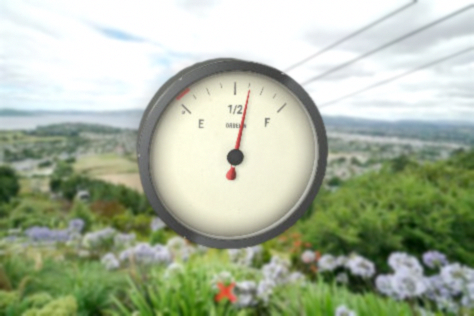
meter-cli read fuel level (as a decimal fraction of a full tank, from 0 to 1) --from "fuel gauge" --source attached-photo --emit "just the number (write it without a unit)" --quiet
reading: 0.625
